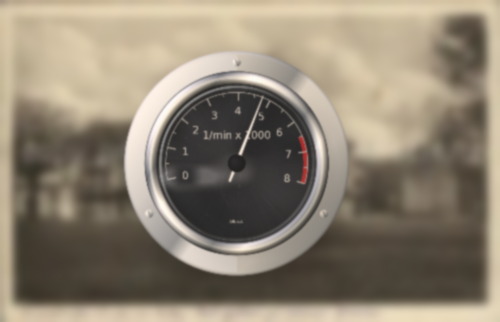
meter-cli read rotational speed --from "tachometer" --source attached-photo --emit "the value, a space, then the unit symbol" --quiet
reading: 4750 rpm
